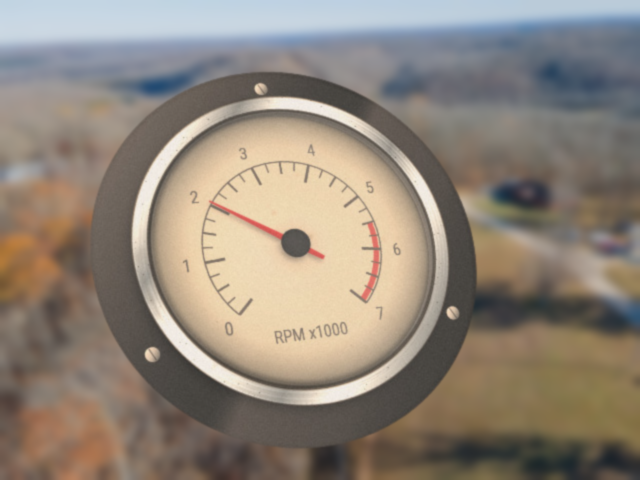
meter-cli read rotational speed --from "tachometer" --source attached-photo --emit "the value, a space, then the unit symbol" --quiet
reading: 2000 rpm
